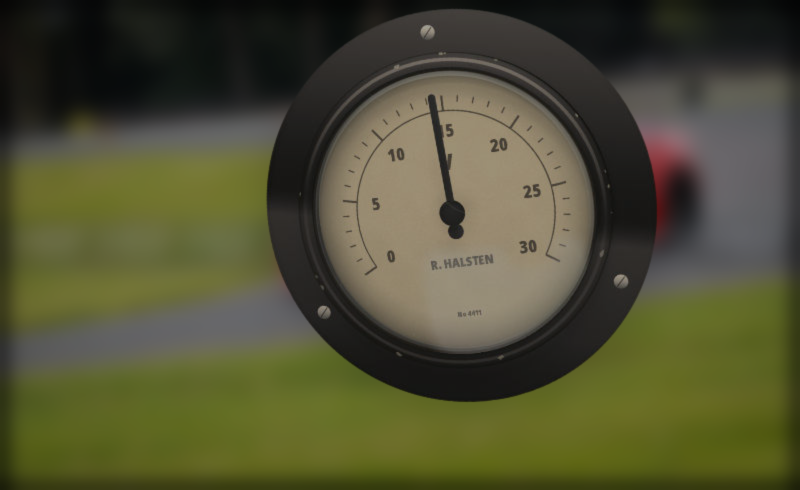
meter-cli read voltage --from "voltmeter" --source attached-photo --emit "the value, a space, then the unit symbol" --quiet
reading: 14.5 V
